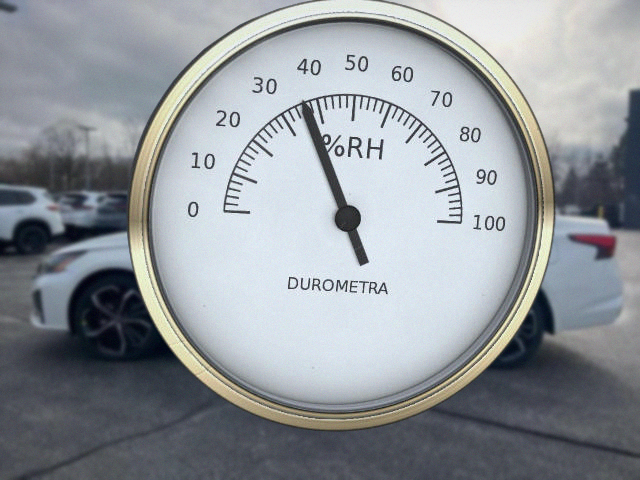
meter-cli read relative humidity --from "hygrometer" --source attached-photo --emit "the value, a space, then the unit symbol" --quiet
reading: 36 %
